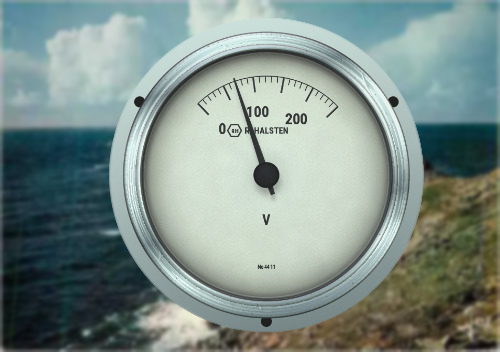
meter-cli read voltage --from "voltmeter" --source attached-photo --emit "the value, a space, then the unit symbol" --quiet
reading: 70 V
